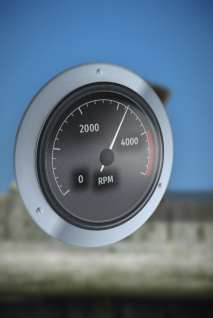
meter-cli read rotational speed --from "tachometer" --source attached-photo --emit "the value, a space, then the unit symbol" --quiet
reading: 3200 rpm
